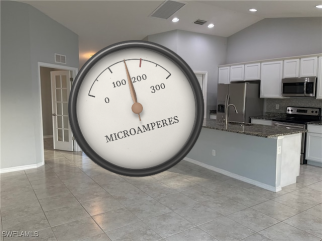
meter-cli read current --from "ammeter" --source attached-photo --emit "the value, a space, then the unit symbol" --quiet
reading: 150 µA
